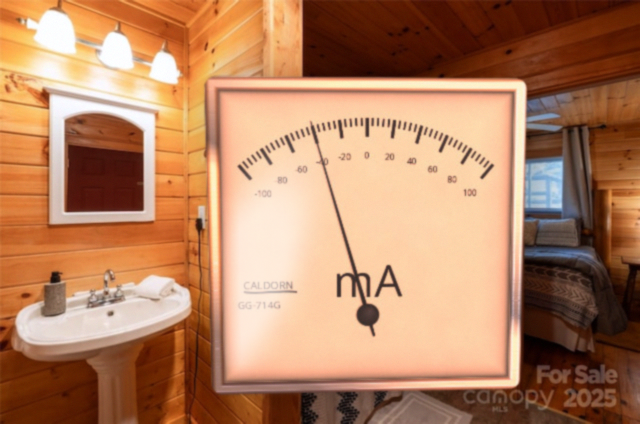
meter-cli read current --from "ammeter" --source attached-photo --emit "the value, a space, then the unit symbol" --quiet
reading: -40 mA
